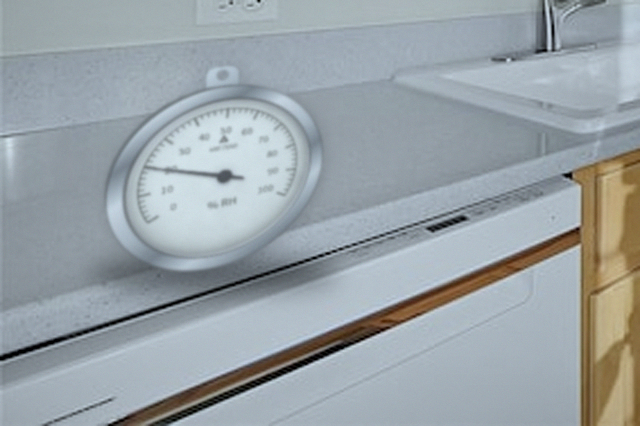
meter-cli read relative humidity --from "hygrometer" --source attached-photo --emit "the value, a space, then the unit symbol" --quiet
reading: 20 %
